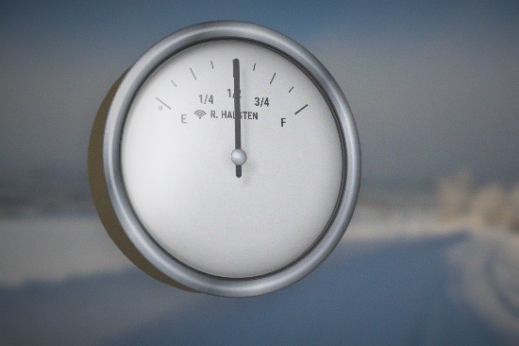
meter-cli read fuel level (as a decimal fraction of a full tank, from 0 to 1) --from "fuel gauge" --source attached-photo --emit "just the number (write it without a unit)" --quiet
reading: 0.5
